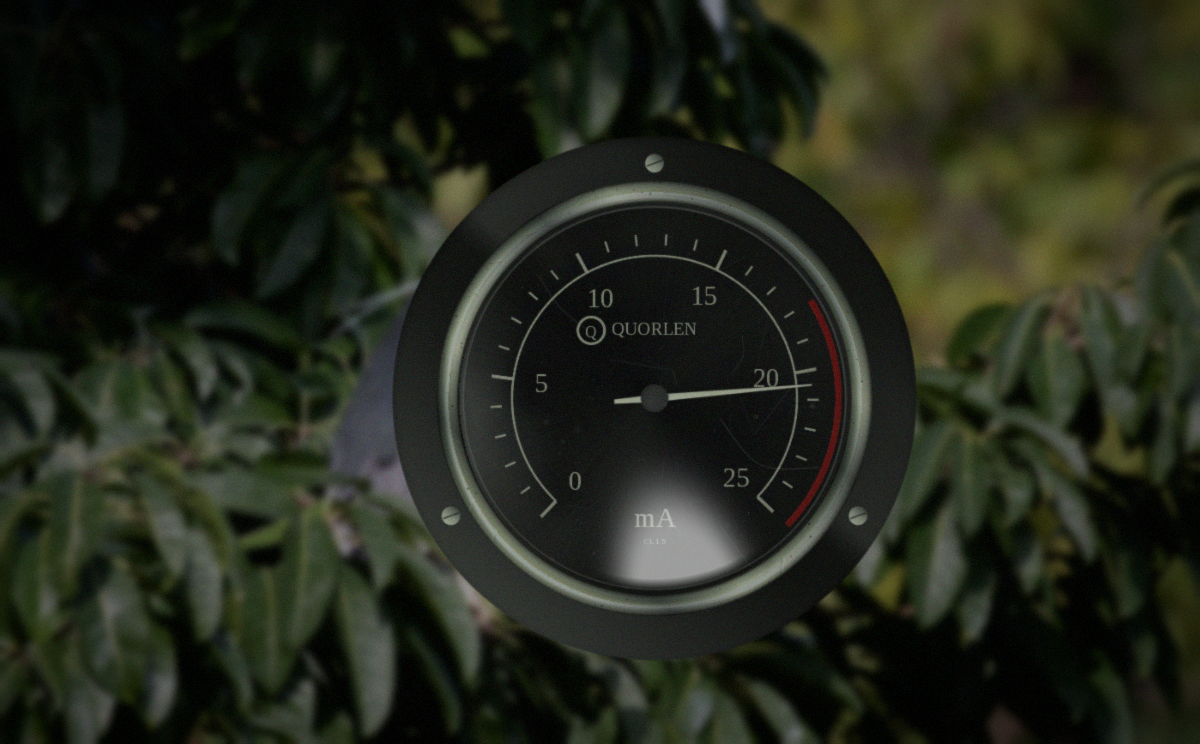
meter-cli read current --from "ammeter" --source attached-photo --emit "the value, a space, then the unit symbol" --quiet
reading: 20.5 mA
